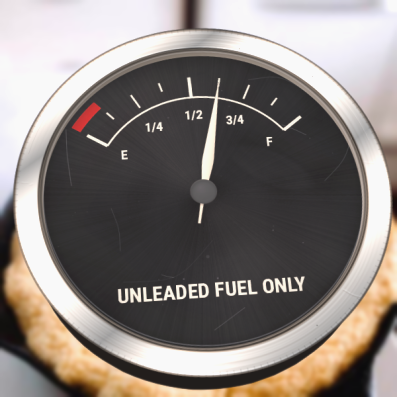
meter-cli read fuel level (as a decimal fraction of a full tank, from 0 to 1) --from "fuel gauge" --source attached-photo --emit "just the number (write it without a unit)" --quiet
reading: 0.625
